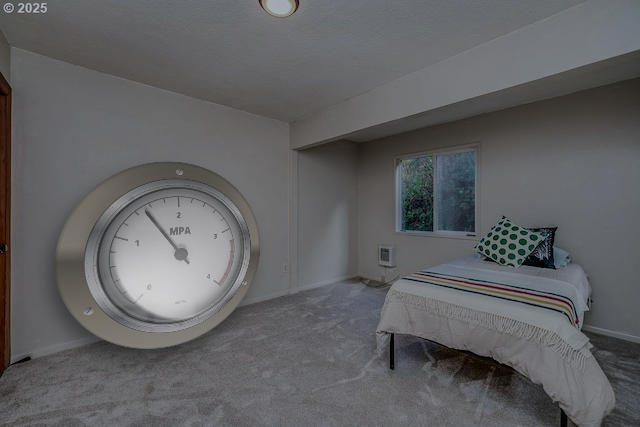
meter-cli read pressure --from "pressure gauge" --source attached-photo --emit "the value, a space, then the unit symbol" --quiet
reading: 1.5 MPa
